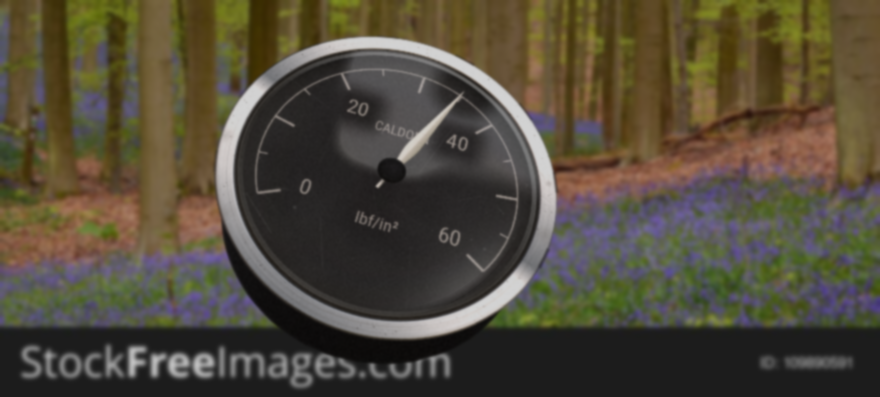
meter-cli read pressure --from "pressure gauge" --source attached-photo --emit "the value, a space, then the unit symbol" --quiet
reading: 35 psi
